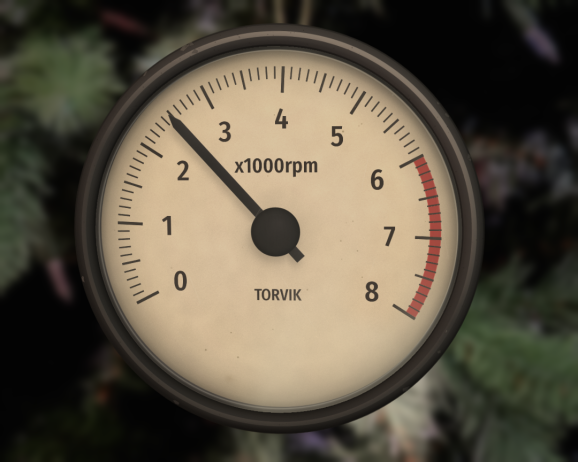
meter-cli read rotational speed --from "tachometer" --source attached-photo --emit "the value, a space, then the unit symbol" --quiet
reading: 2500 rpm
